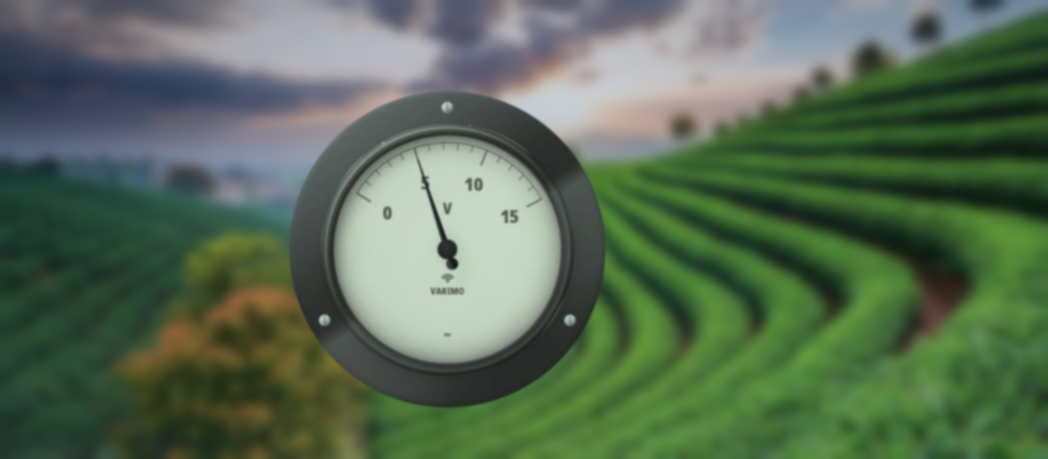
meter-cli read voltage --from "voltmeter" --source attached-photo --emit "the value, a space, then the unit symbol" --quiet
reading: 5 V
